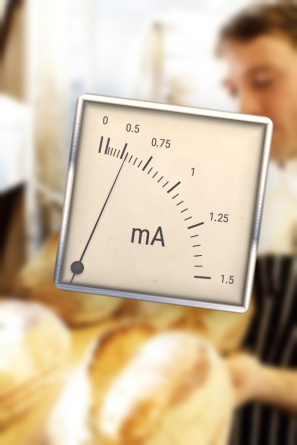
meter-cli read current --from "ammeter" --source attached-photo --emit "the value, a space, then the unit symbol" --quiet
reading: 0.55 mA
